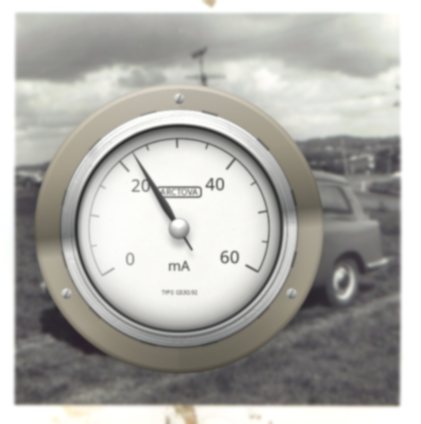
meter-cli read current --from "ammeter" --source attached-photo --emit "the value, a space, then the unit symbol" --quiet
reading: 22.5 mA
